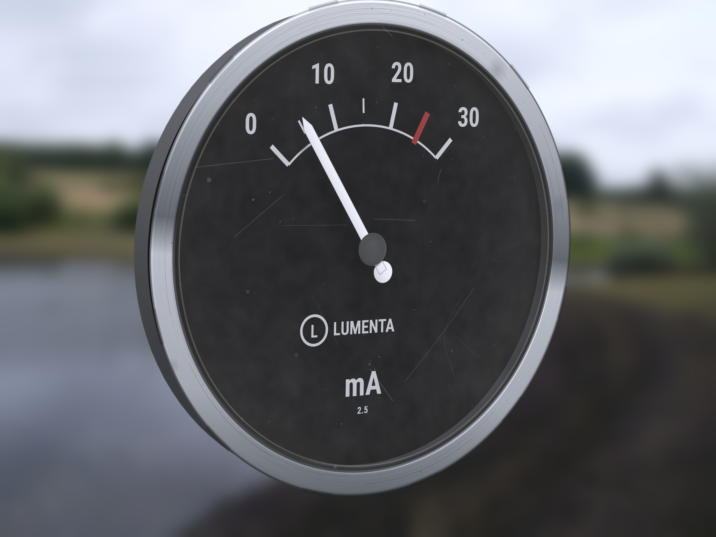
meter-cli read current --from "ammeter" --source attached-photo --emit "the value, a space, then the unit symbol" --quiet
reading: 5 mA
